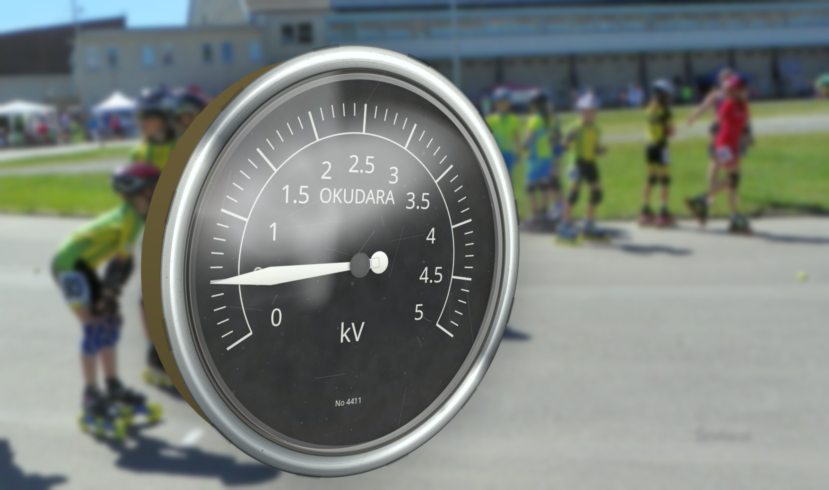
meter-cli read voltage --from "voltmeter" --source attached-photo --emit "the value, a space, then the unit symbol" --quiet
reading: 0.5 kV
